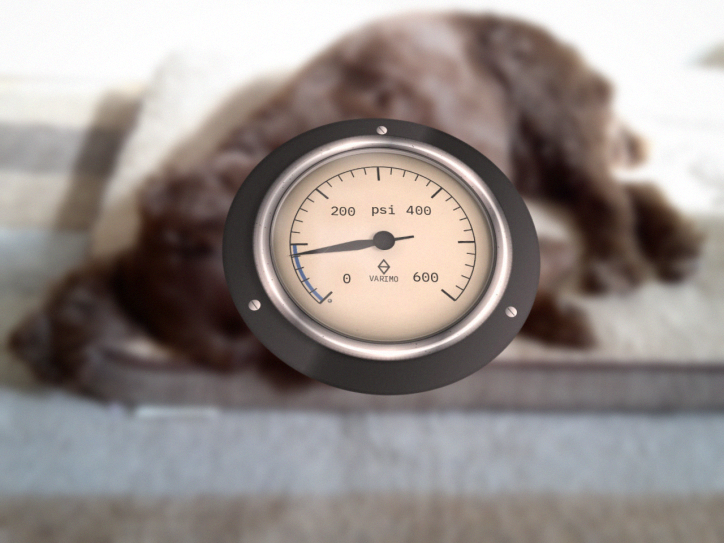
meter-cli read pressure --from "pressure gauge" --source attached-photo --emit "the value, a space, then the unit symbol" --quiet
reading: 80 psi
